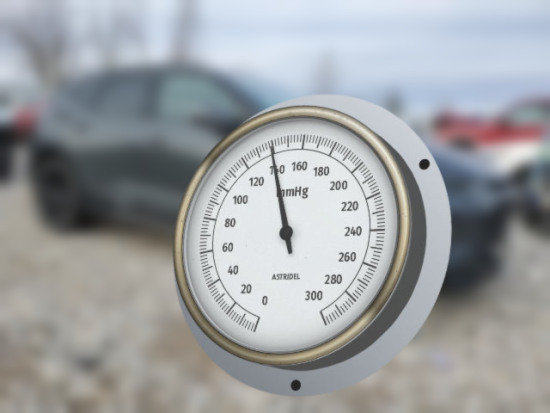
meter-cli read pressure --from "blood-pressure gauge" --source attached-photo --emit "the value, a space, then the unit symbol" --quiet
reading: 140 mmHg
